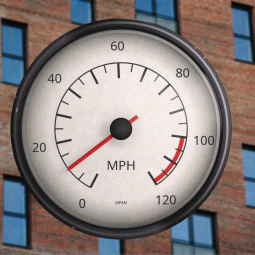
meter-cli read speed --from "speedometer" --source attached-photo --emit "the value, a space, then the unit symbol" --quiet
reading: 10 mph
